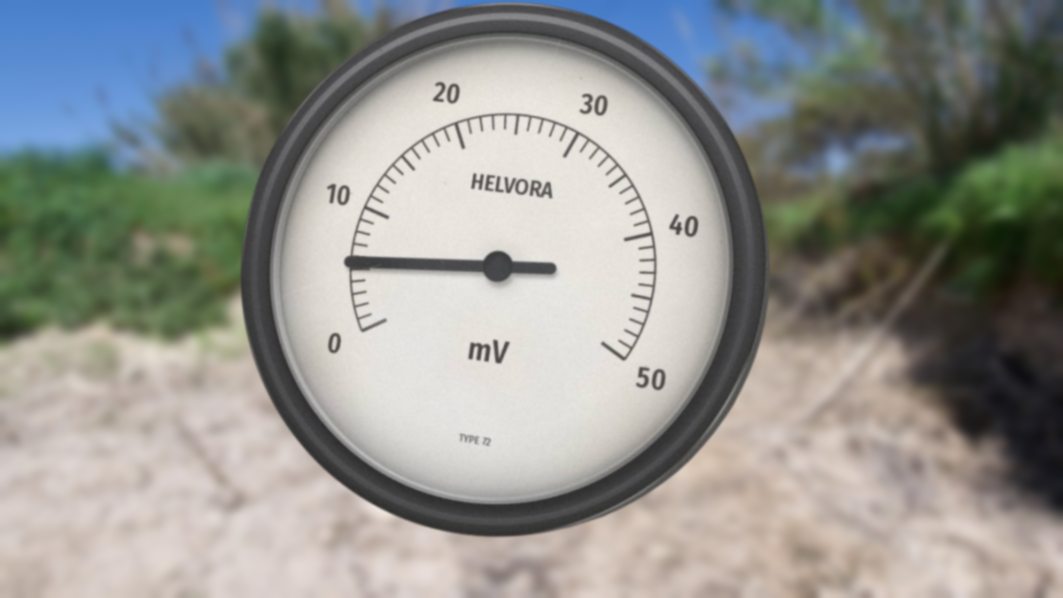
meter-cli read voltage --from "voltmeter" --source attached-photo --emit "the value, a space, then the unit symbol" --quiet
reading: 5.5 mV
